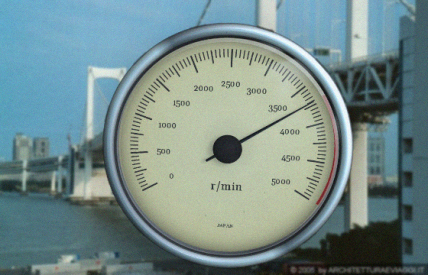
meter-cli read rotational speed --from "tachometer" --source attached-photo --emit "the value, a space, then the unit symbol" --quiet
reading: 3700 rpm
